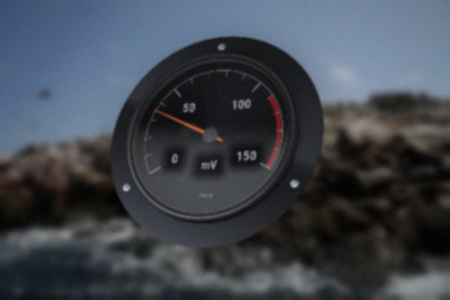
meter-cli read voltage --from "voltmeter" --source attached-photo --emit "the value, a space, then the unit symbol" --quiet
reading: 35 mV
